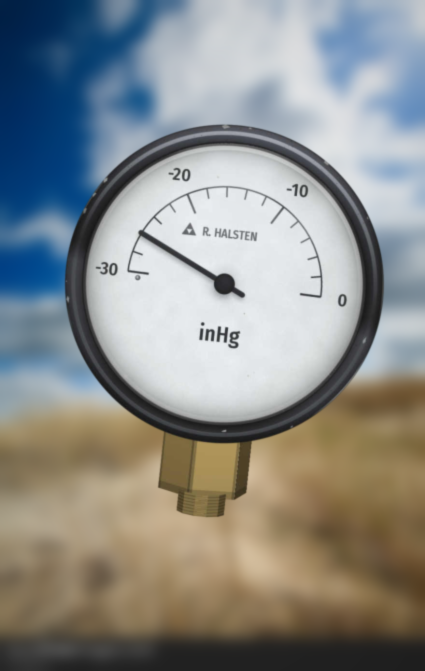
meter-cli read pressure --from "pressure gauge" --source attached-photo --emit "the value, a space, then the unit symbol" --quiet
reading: -26 inHg
